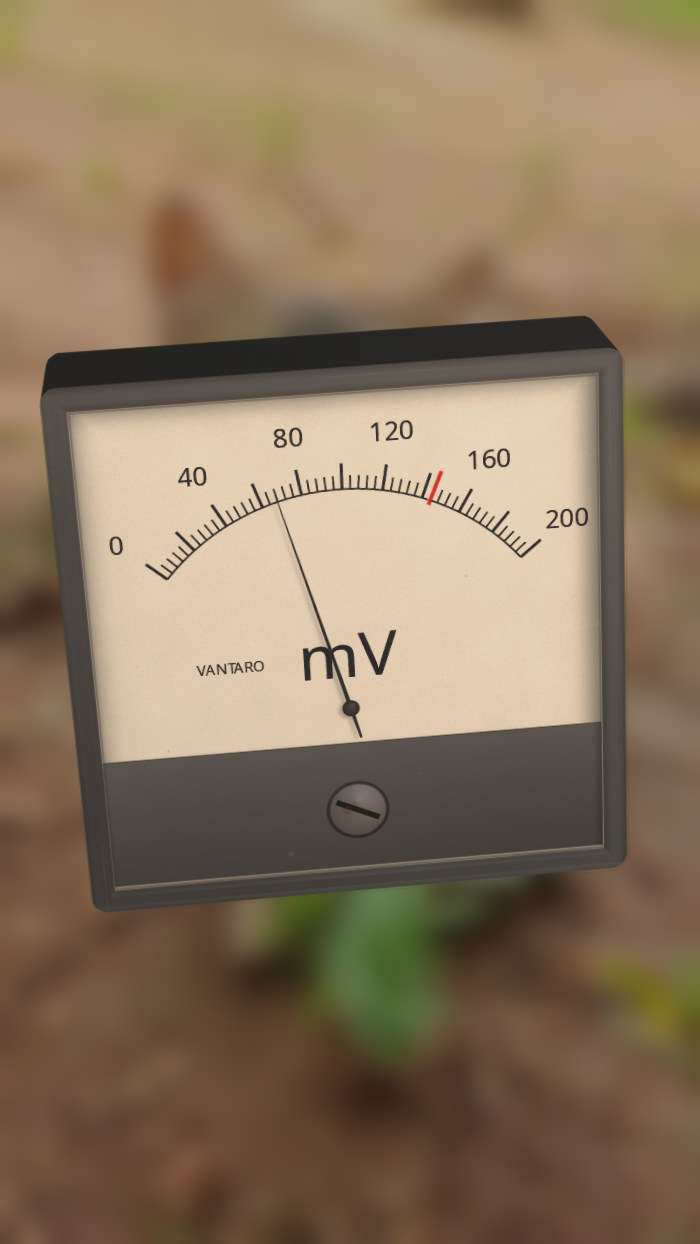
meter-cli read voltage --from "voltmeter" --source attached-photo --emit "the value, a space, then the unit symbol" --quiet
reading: 68 mV
